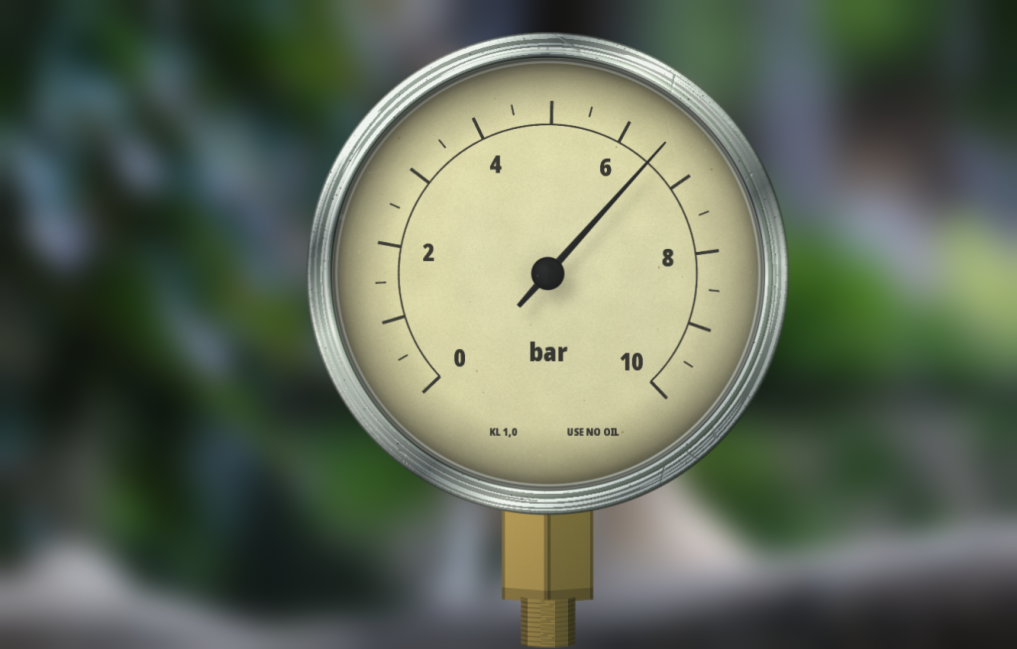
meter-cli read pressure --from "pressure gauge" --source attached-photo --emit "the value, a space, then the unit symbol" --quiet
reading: 6.5 bar
